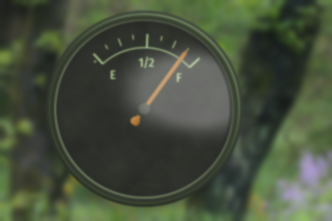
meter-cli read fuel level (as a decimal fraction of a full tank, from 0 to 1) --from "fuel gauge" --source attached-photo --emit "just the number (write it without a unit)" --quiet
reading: 0.875
